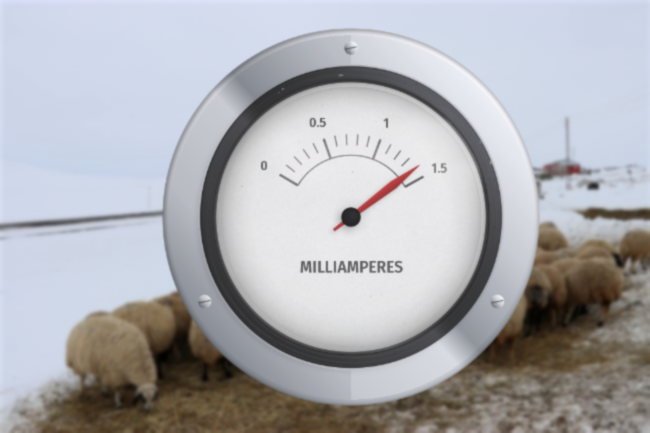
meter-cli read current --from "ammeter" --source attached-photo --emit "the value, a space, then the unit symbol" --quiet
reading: 1.4 mA
